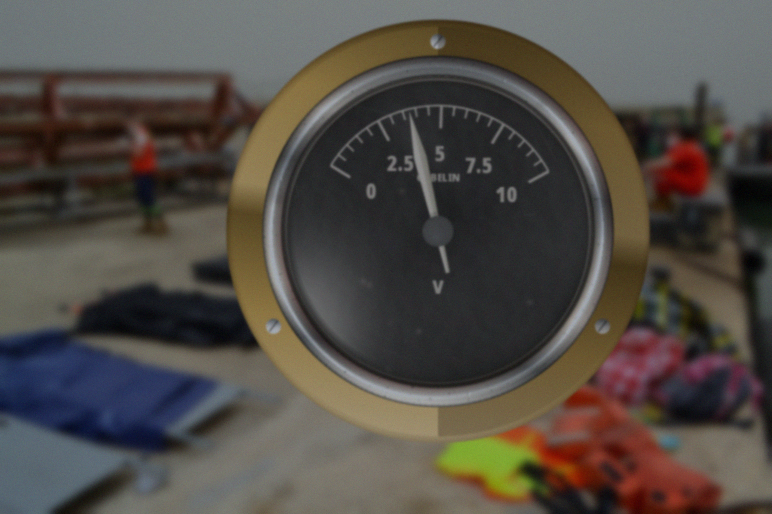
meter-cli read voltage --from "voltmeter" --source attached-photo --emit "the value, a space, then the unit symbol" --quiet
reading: 3.75 V
